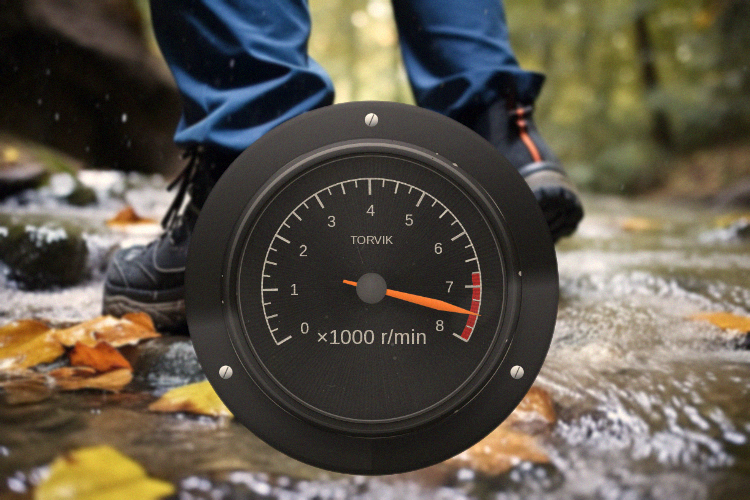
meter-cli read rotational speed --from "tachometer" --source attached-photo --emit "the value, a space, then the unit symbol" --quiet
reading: 7500 rpm
